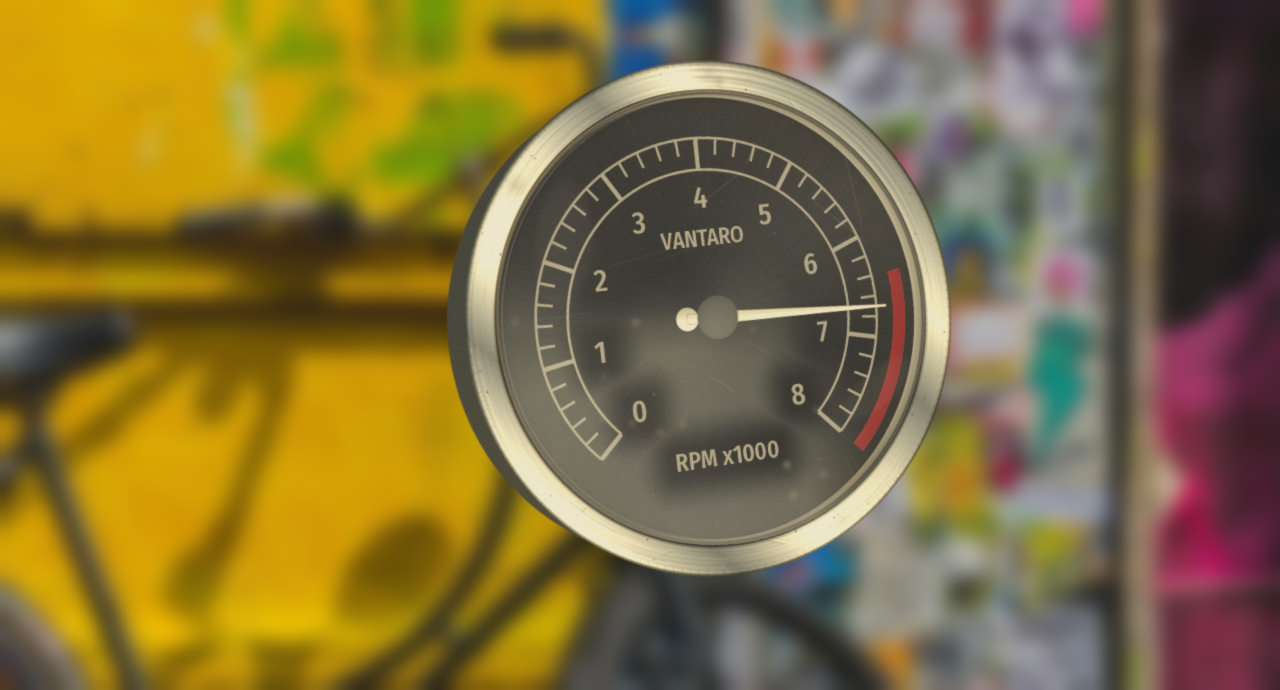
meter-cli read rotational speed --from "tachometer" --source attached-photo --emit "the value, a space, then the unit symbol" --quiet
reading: 6700 rpm
